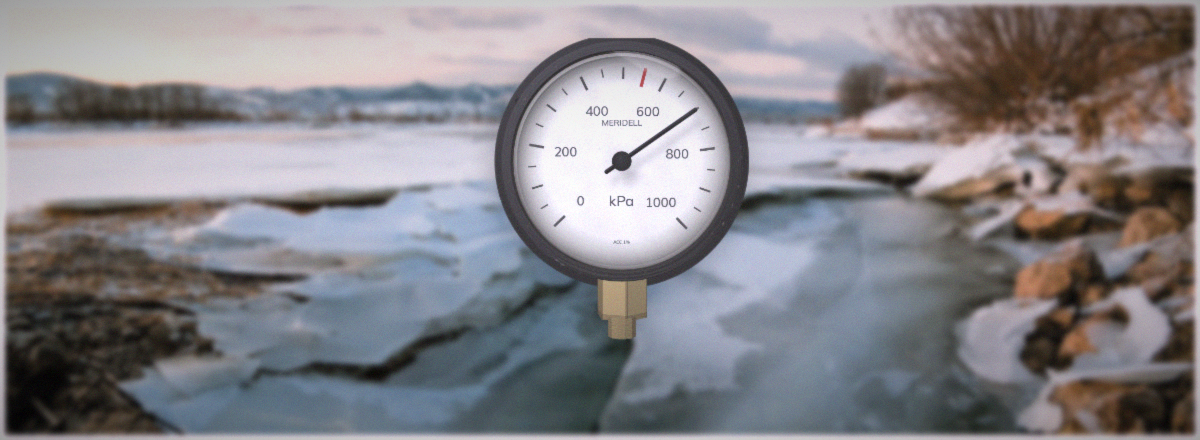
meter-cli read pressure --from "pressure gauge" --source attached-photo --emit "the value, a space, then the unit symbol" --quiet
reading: 700 kPa
